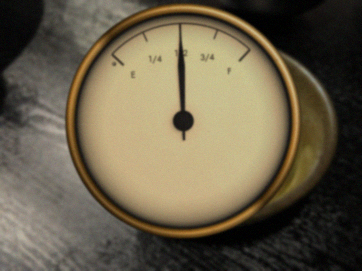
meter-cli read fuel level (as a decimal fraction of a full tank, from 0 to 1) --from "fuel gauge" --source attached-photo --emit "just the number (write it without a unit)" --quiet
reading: 0.5
